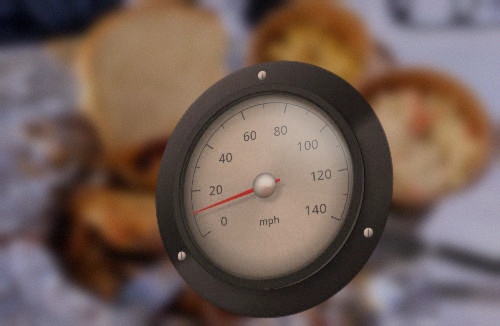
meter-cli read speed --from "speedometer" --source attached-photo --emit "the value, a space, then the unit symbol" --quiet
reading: 10 mph
